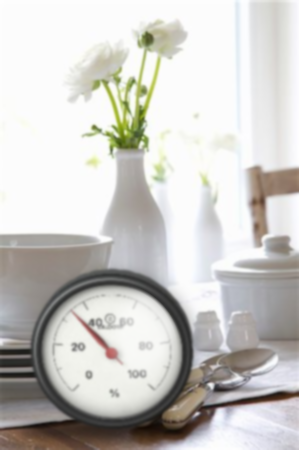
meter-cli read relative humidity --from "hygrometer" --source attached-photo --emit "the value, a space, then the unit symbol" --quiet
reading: 35 %
